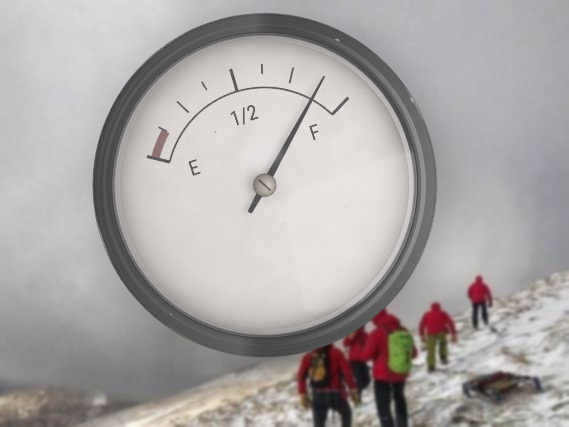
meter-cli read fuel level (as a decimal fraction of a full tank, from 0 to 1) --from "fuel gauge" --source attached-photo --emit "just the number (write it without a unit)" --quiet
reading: 0.875
